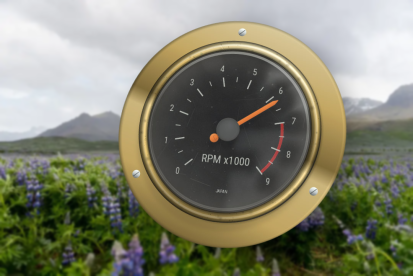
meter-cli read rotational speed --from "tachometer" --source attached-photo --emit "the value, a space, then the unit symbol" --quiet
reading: 6250 rpm
